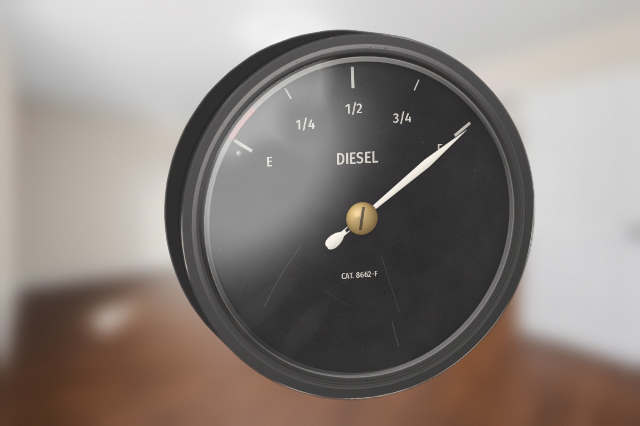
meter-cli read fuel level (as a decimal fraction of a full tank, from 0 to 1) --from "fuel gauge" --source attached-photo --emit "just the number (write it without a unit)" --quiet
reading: 1
